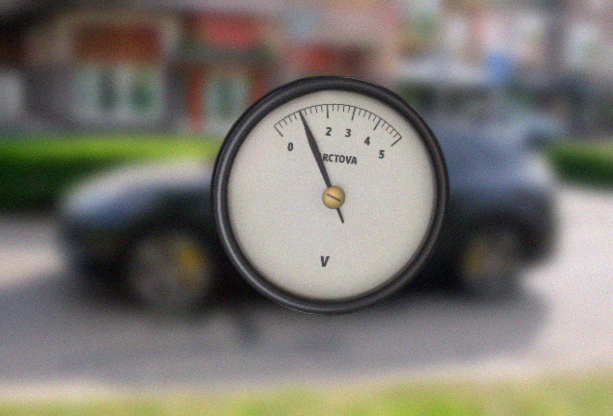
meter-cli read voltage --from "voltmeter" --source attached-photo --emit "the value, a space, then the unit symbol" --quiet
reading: 1 V
